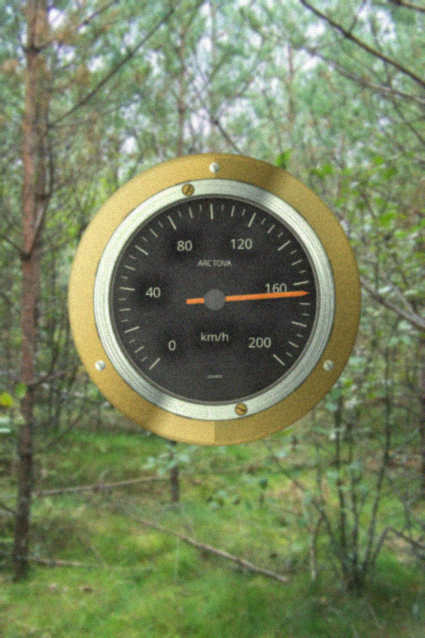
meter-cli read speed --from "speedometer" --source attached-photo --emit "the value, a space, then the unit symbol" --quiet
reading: 165 km/h
